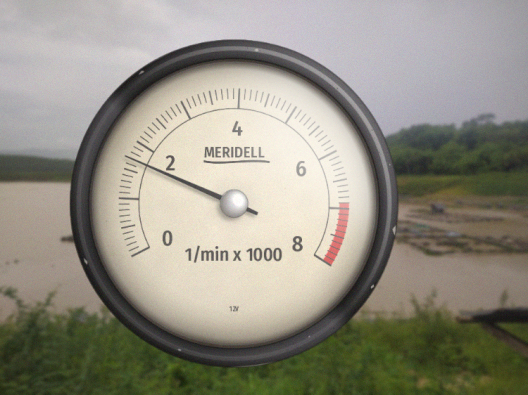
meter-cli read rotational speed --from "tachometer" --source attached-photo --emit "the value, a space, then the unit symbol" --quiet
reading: 1700 rpm
